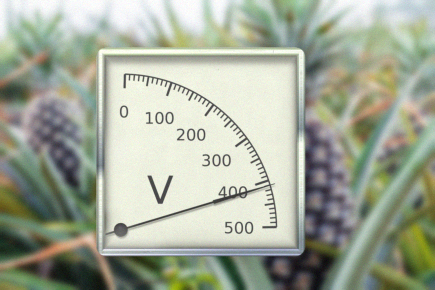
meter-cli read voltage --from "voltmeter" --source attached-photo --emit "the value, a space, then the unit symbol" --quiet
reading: 410 V
